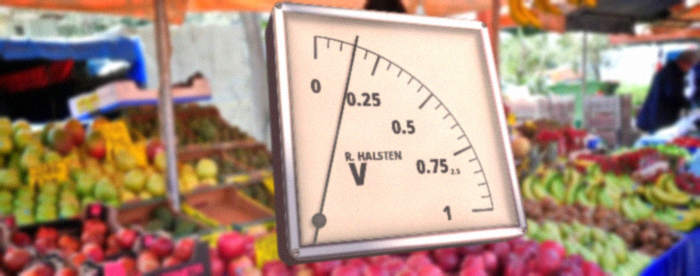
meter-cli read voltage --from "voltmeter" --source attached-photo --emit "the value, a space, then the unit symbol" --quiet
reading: 0.15 V
